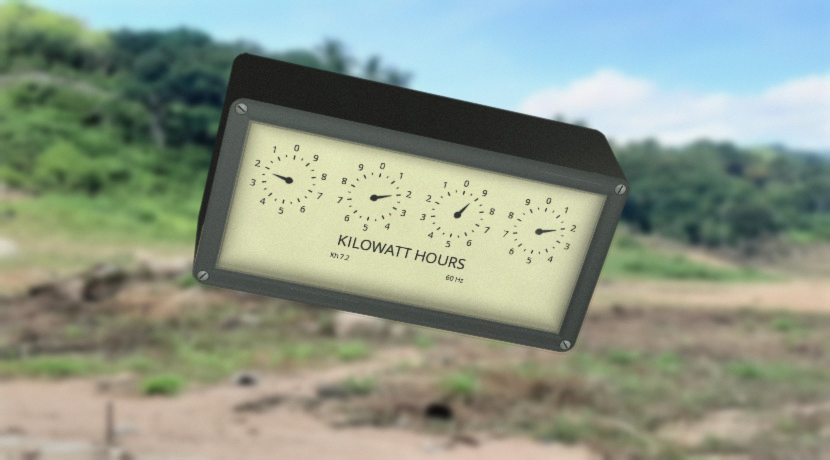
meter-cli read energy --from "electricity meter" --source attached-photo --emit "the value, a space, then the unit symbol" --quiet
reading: 2192 kWh
